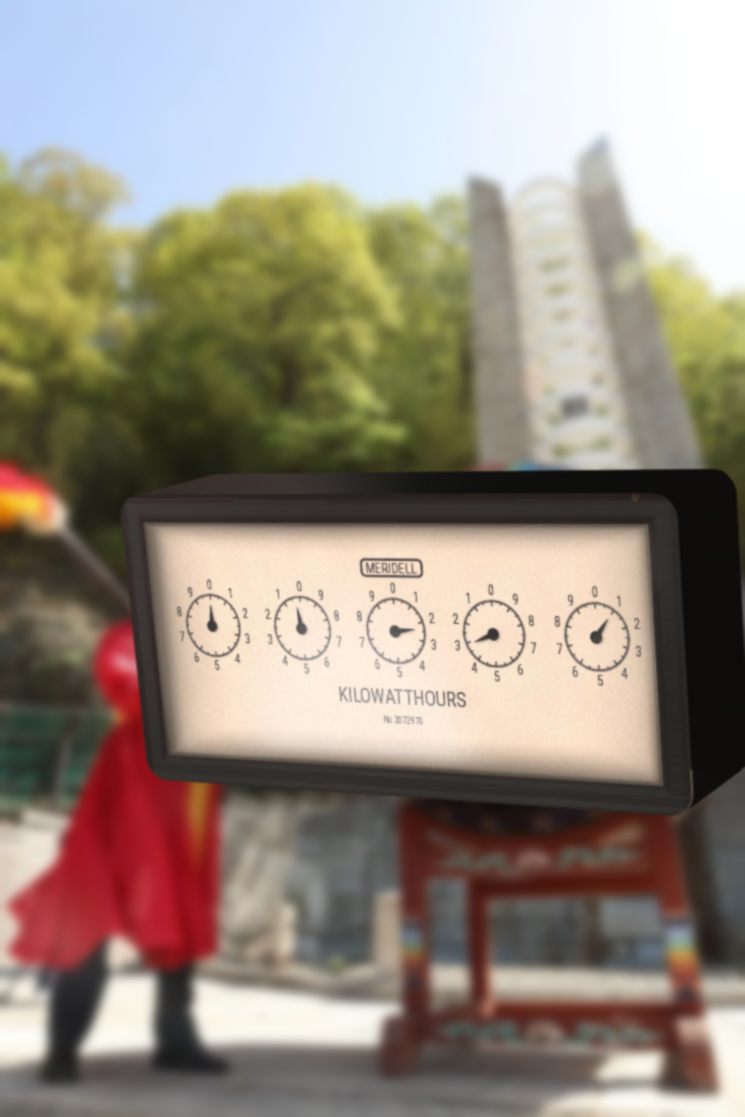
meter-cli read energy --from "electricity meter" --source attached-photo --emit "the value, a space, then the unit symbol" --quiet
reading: 231 kWh
